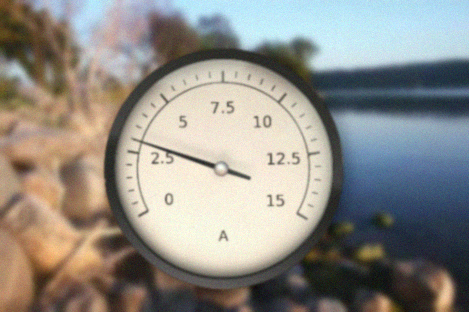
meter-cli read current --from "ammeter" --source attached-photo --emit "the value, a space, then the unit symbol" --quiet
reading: 3 A
